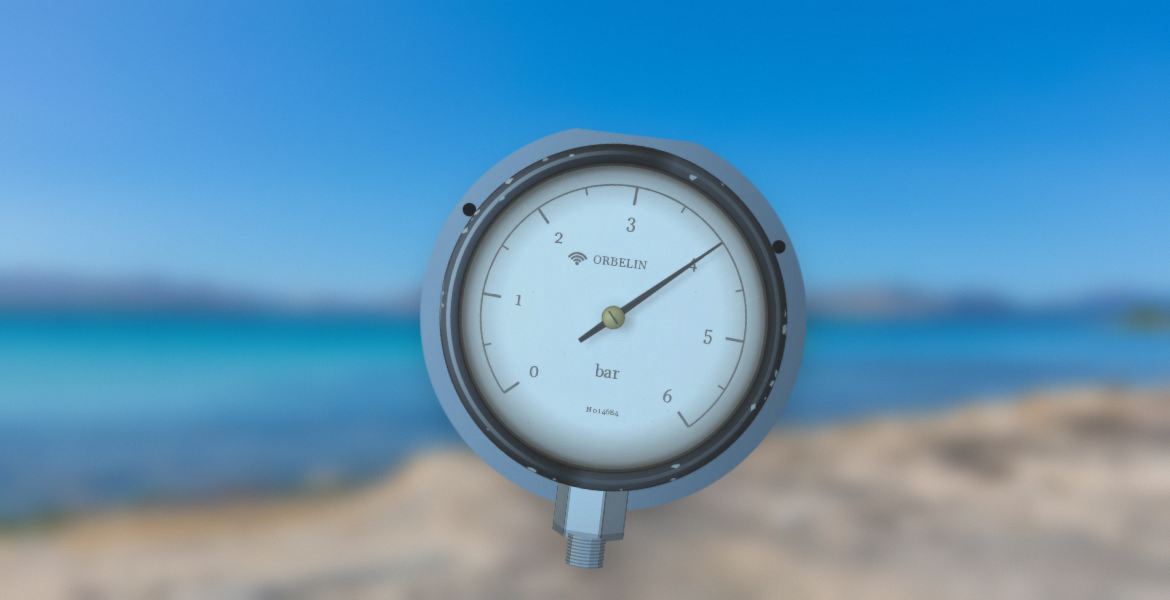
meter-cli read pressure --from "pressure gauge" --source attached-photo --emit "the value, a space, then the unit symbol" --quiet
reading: 4 bar
